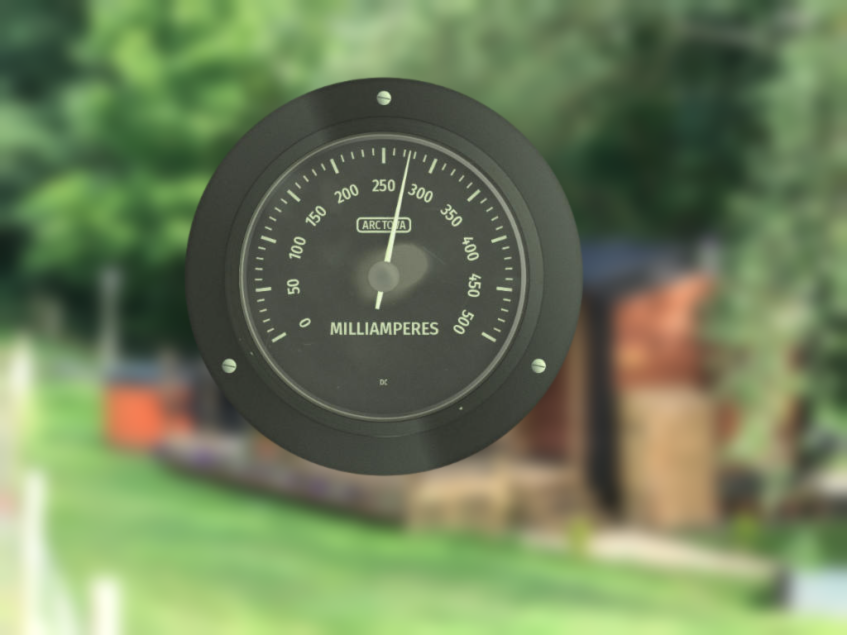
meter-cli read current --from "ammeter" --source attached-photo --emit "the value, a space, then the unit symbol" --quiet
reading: 275 mA
